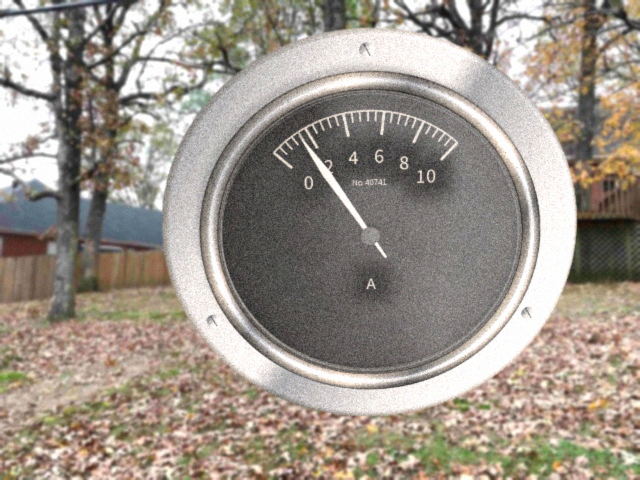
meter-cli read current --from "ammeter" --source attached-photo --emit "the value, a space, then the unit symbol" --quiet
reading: 1.6 A
